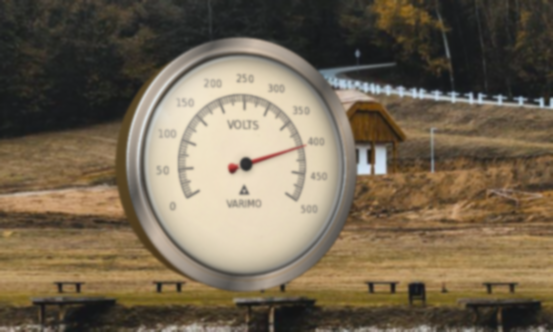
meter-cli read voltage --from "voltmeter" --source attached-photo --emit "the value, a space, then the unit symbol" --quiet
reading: 400 V
